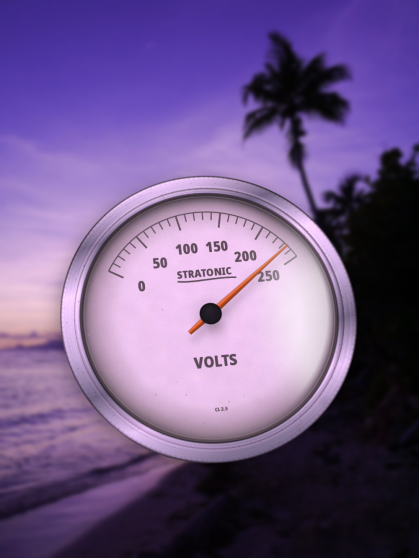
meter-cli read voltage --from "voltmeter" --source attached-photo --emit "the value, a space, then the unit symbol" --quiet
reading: 235 V
